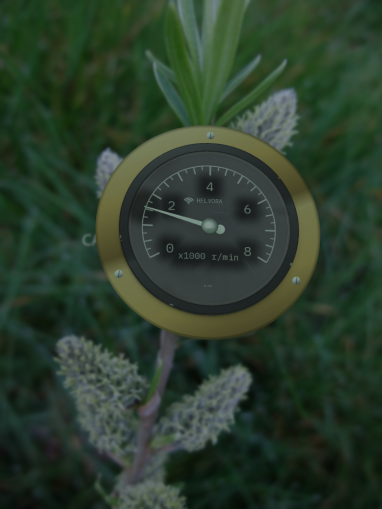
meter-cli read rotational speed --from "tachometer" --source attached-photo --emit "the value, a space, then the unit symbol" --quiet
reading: 1500 rpm
